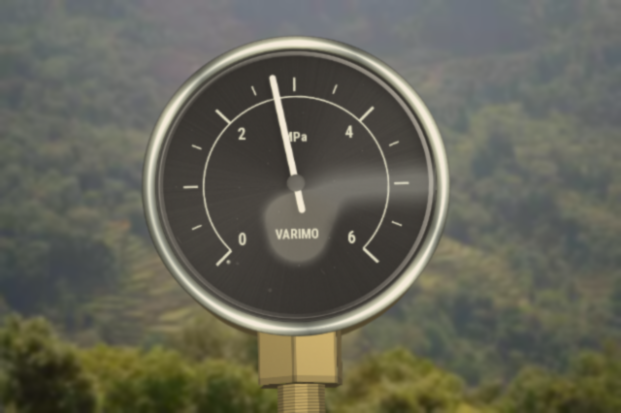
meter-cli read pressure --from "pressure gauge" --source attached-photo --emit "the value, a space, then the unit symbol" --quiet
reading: 2.75 MPa
